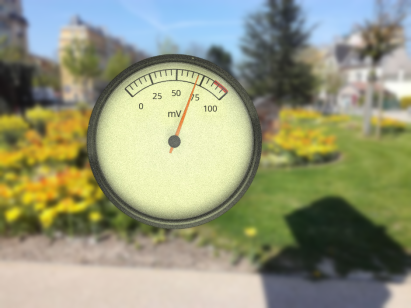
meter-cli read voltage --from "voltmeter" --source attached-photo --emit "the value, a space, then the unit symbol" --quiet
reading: 70 mV
